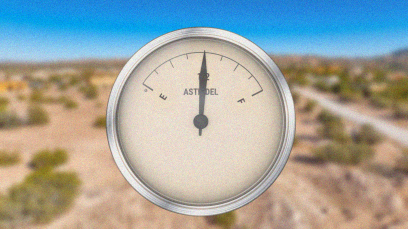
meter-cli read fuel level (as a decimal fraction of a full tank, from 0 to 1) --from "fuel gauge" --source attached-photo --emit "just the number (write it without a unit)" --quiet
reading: 0.5
